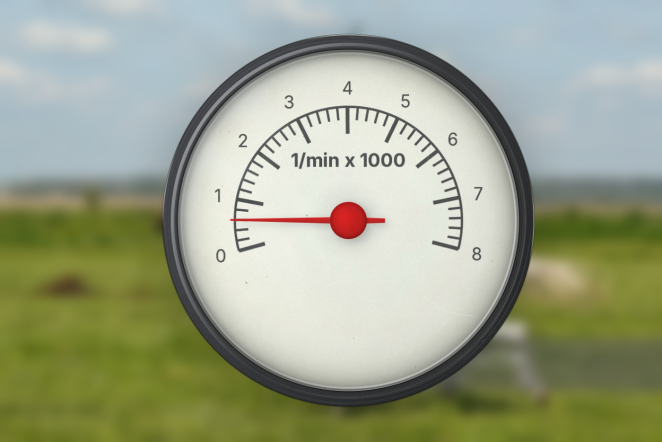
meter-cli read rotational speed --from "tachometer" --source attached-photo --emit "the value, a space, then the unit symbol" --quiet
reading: 600 rpm
